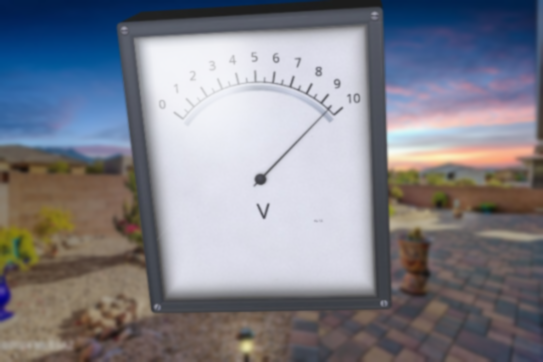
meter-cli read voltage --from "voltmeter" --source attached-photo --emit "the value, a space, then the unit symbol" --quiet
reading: 9.5 V
